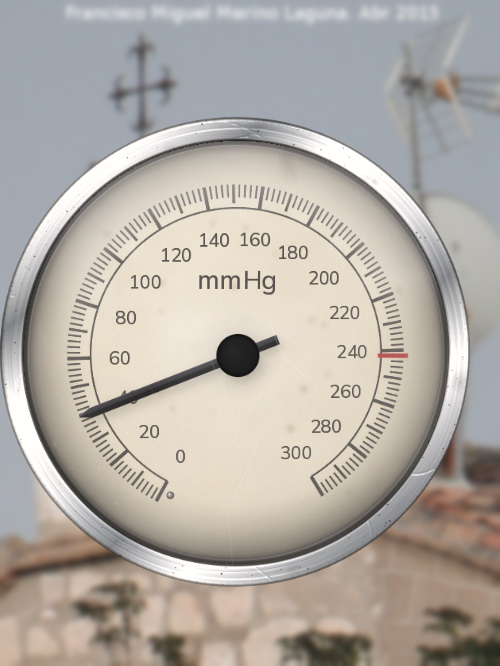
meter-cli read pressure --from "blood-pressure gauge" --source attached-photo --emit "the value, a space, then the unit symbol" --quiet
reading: 40 mmHg
